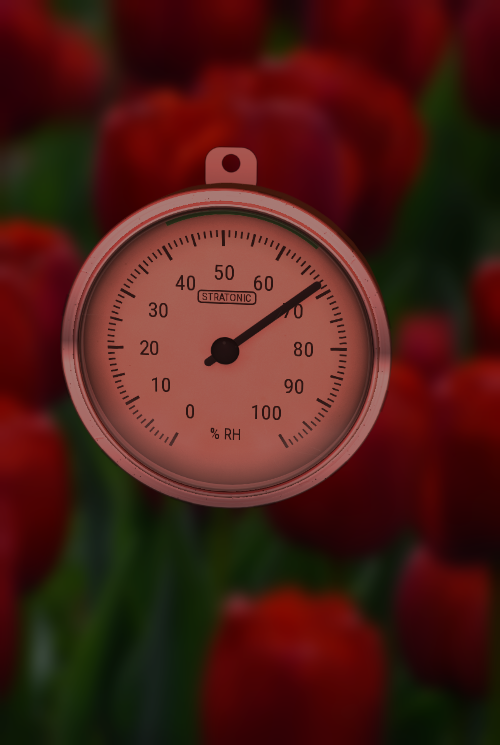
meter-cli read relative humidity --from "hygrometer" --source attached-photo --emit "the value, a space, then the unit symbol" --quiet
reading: 68 %
